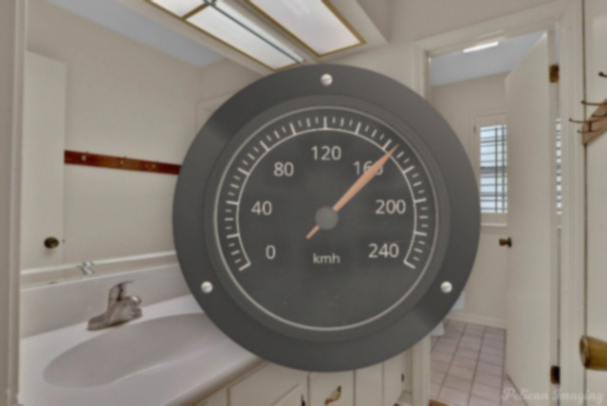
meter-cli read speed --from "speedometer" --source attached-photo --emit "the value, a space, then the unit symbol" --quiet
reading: 165 km/h
